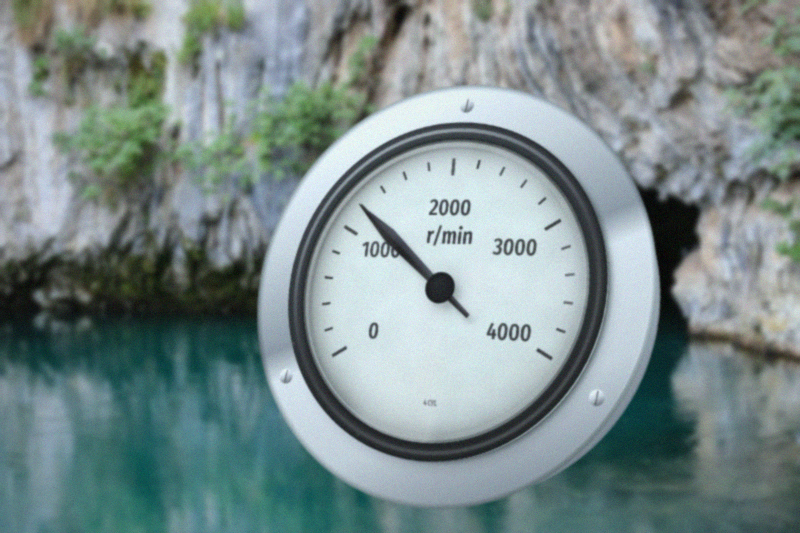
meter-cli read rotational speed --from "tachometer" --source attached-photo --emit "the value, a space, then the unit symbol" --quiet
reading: 1200 rpm
